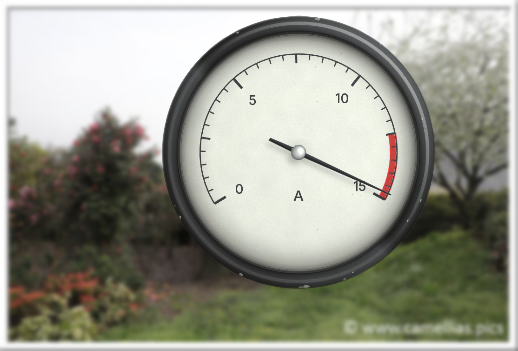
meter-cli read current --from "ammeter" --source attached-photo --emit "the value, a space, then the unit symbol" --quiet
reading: 14.75 A
